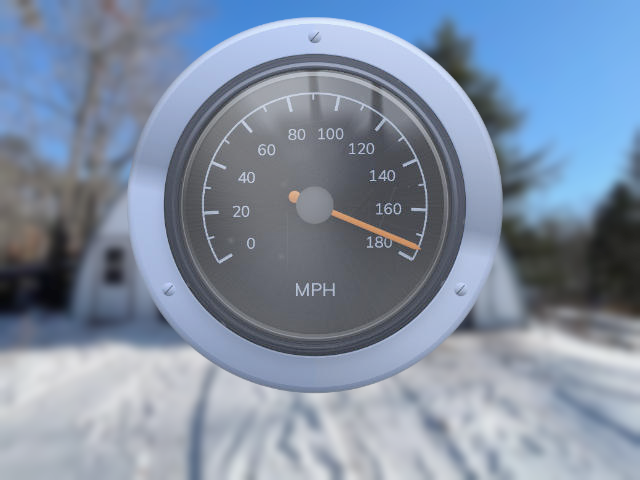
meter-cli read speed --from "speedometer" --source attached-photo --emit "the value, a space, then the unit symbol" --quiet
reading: 175 mph
